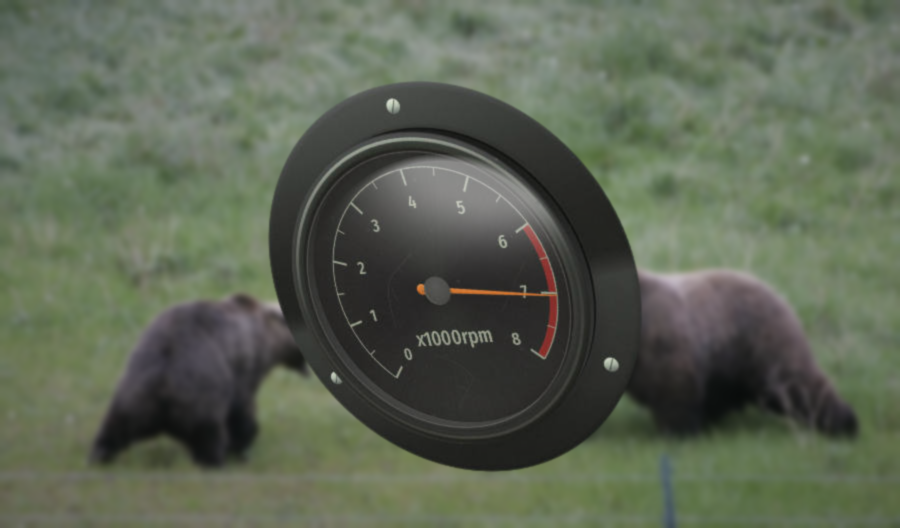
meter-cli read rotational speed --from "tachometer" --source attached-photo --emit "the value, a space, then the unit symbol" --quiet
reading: 7000 rpm
